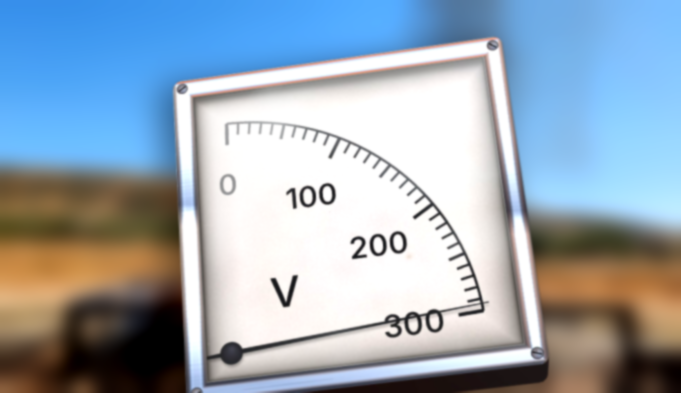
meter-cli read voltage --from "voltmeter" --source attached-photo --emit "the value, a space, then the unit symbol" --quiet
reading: 295 V
